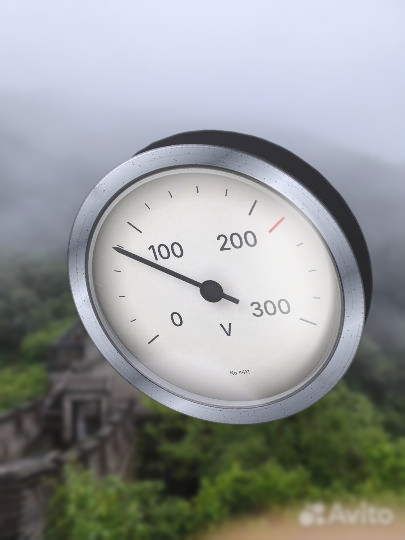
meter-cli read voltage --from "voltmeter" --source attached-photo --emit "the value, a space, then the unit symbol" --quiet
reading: 80 V
